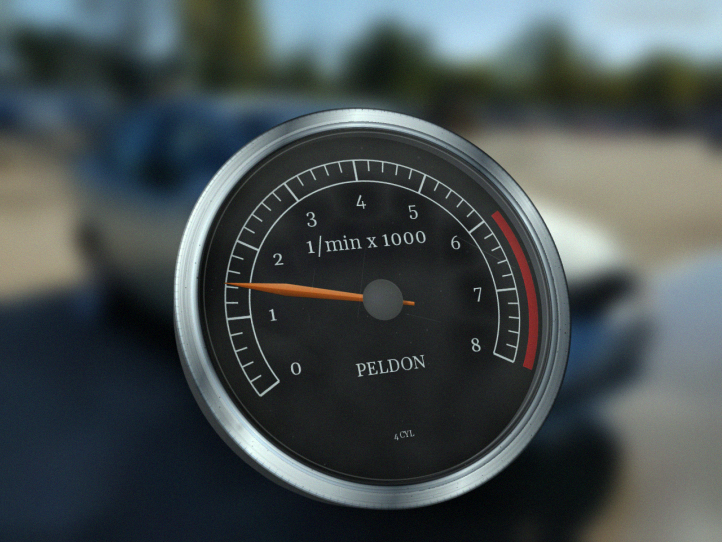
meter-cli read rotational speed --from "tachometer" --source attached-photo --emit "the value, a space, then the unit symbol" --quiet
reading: 1400 rpm
